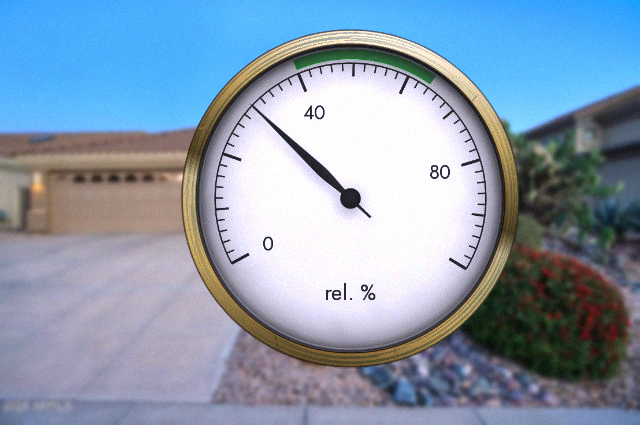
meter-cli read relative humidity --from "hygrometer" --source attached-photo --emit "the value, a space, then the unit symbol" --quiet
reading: 30 %
